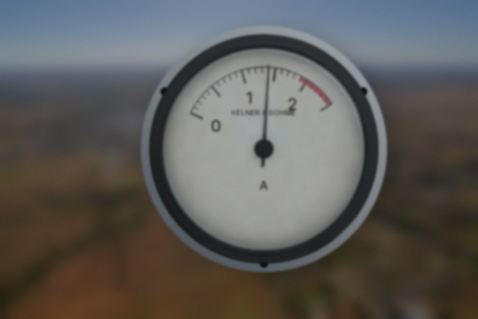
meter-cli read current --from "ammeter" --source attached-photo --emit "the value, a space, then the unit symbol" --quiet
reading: 1.4 A
